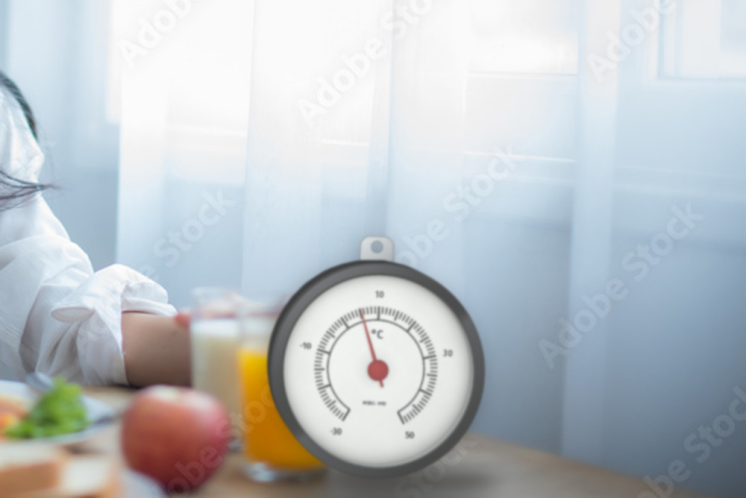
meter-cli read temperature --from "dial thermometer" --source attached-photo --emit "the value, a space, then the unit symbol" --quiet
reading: 5 °C
